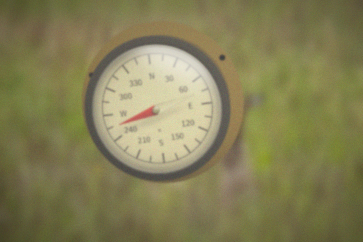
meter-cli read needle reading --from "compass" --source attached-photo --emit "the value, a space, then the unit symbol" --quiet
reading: 255 °
